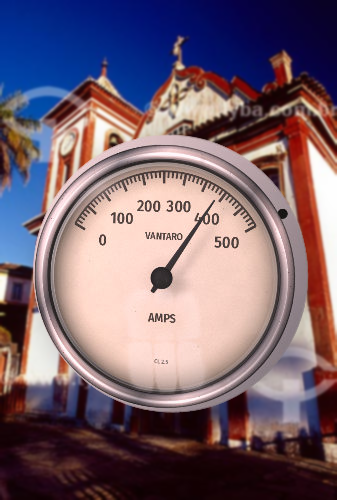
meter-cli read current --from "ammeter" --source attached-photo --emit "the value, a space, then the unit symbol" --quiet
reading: 390 A
